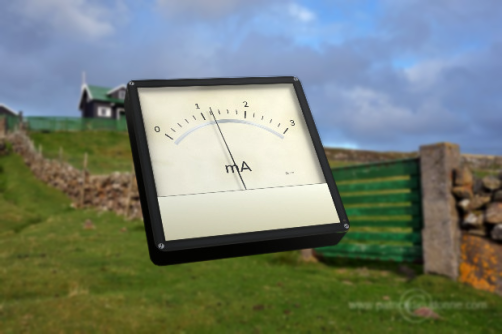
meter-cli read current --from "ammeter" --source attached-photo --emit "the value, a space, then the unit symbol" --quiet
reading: 1.2 mA
